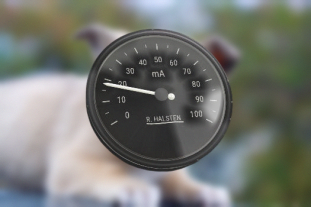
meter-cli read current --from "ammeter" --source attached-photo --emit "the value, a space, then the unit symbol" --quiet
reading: 17.5 mA
